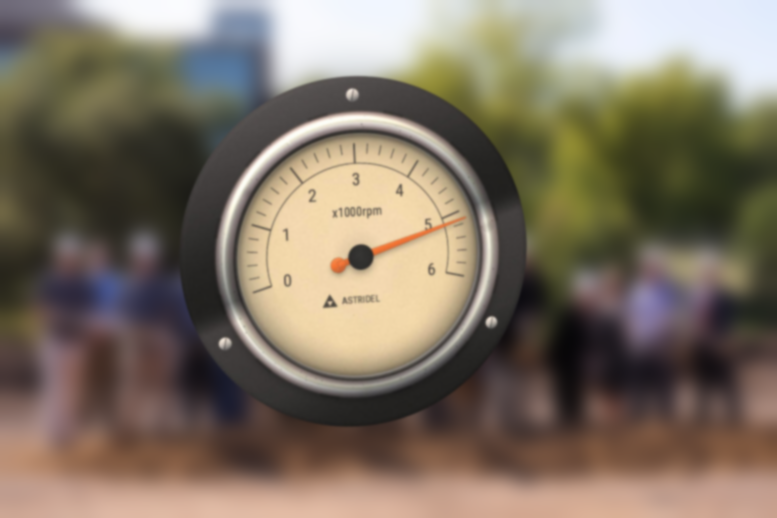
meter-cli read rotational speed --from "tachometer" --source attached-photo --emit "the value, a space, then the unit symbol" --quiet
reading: 5100 rpm
